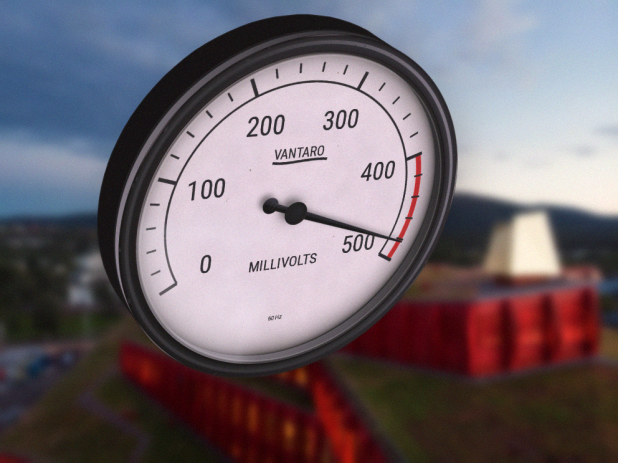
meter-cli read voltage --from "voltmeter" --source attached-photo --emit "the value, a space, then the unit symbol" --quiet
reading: 480 mV
